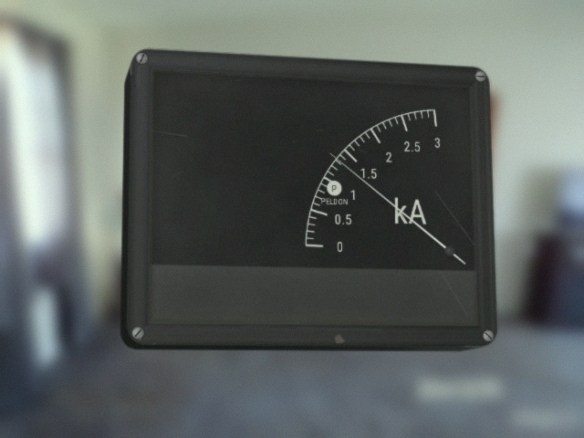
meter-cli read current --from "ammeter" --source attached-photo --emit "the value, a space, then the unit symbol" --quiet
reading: 1.3 kA
